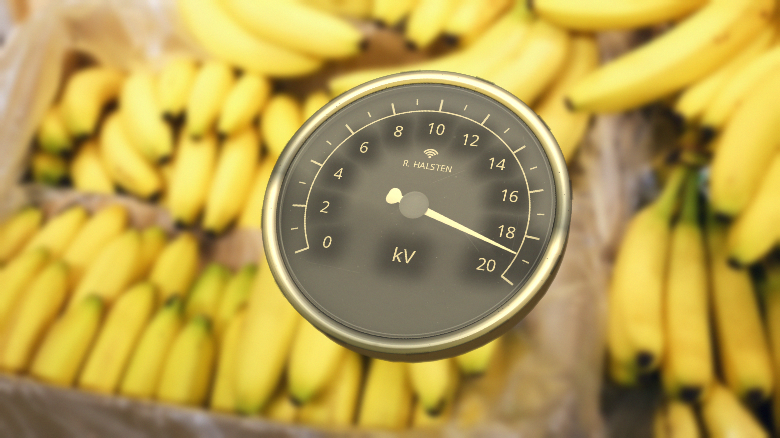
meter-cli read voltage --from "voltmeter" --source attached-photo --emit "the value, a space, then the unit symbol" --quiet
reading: 19 kV
